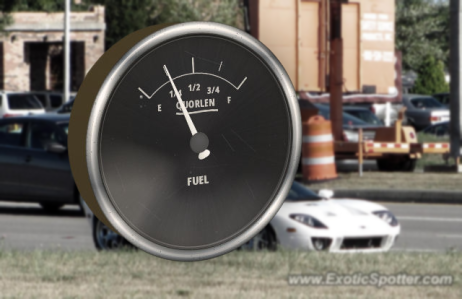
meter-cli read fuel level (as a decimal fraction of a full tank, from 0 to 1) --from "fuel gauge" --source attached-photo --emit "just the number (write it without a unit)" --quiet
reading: 0.25
